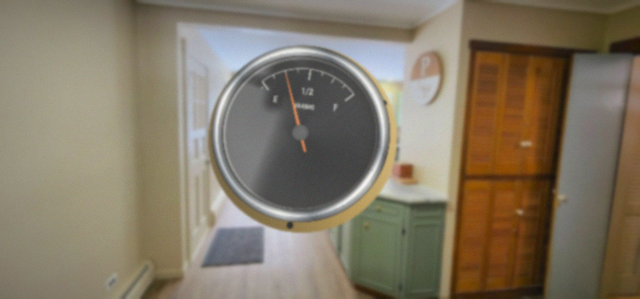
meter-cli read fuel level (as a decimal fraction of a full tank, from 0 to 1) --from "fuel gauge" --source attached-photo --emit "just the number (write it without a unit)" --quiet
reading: 0.25
